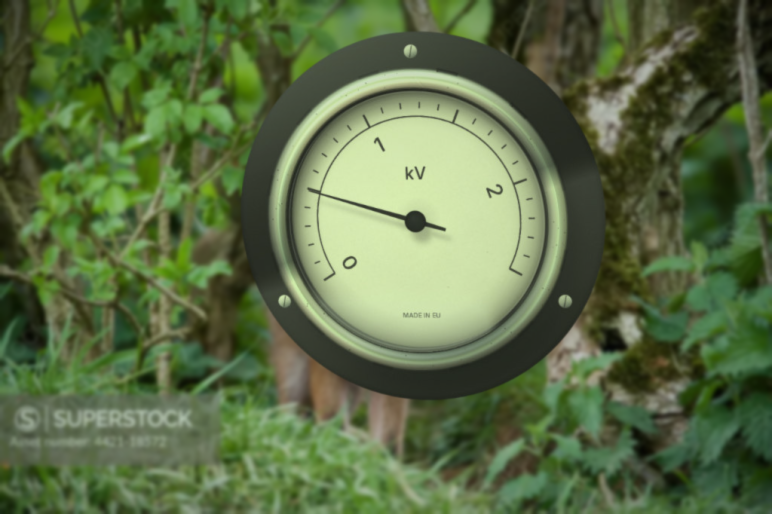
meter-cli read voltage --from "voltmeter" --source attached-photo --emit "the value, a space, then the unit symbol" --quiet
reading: 0.5 kV
